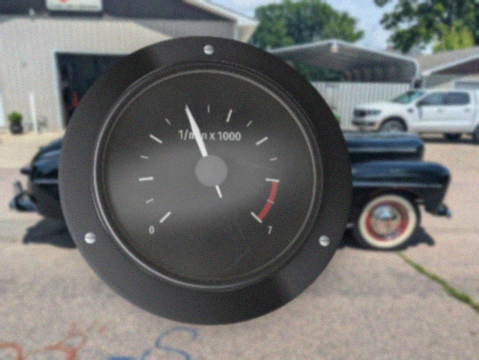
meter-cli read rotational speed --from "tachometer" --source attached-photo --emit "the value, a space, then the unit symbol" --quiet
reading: 3000 rpm
